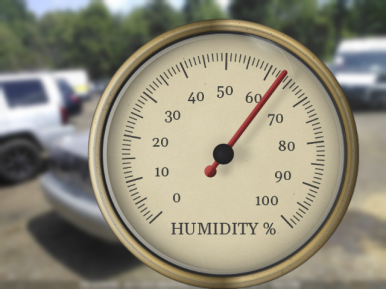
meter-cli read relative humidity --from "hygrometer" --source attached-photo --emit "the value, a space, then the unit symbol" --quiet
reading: 63 %
